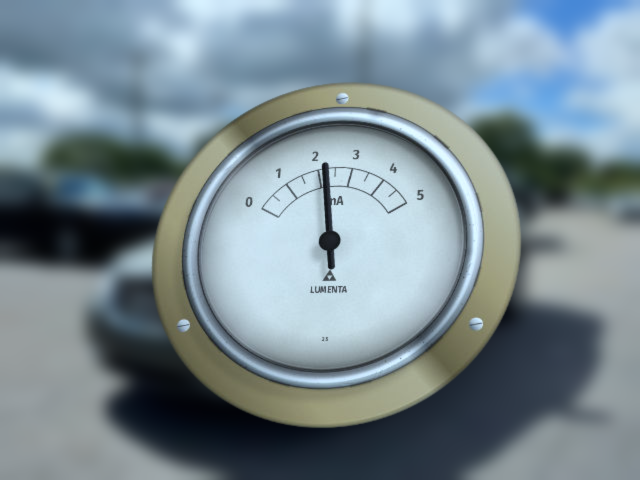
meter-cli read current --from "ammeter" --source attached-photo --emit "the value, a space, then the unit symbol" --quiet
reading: 2.25 mA
